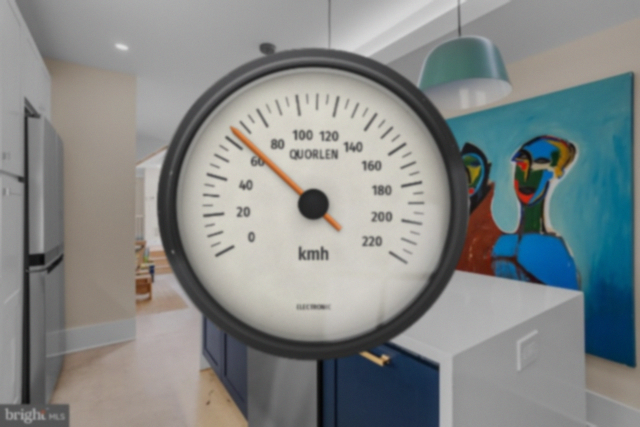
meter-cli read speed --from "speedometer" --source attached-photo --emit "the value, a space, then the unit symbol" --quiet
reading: 65 km/h
